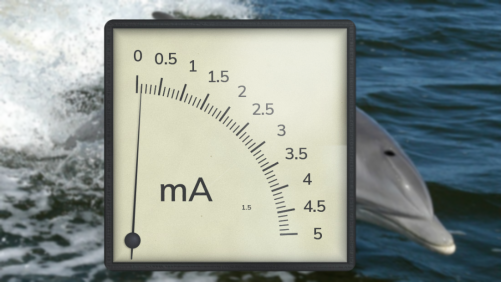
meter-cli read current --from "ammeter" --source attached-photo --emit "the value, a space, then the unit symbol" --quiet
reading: 0.1 mA
